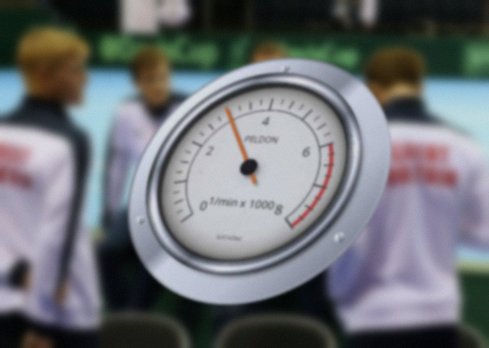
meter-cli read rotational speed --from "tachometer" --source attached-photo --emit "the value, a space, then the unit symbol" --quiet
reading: 3000 rpm
